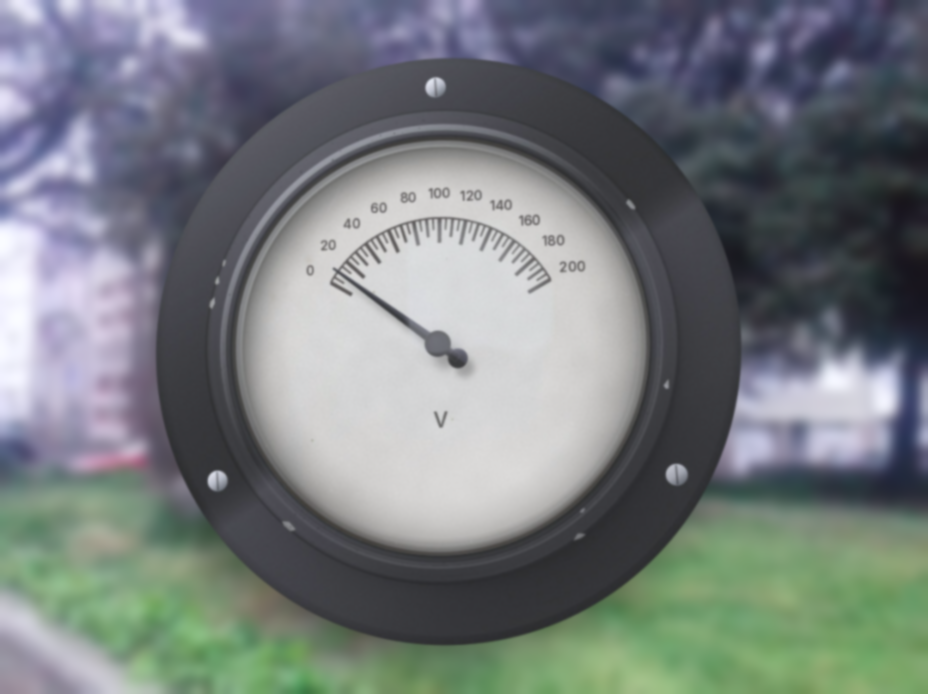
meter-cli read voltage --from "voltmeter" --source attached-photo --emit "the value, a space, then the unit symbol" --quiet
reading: 10 V
